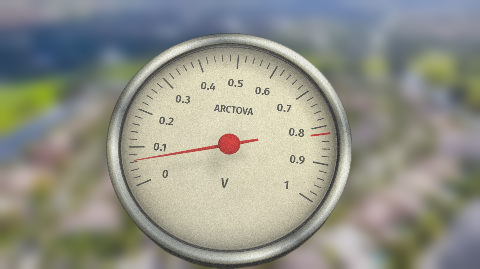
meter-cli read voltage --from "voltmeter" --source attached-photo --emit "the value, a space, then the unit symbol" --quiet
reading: 0.06 V
